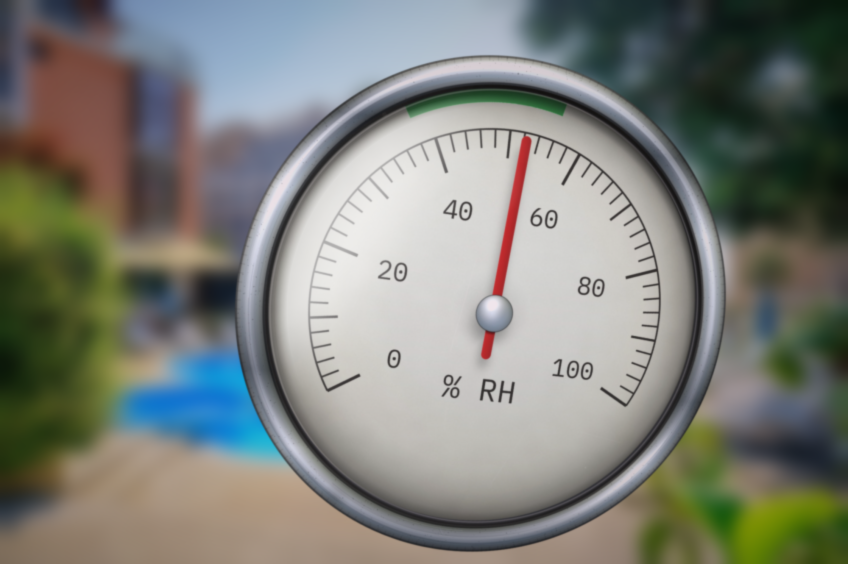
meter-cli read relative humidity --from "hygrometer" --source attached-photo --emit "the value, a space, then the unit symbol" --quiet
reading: 52 %
